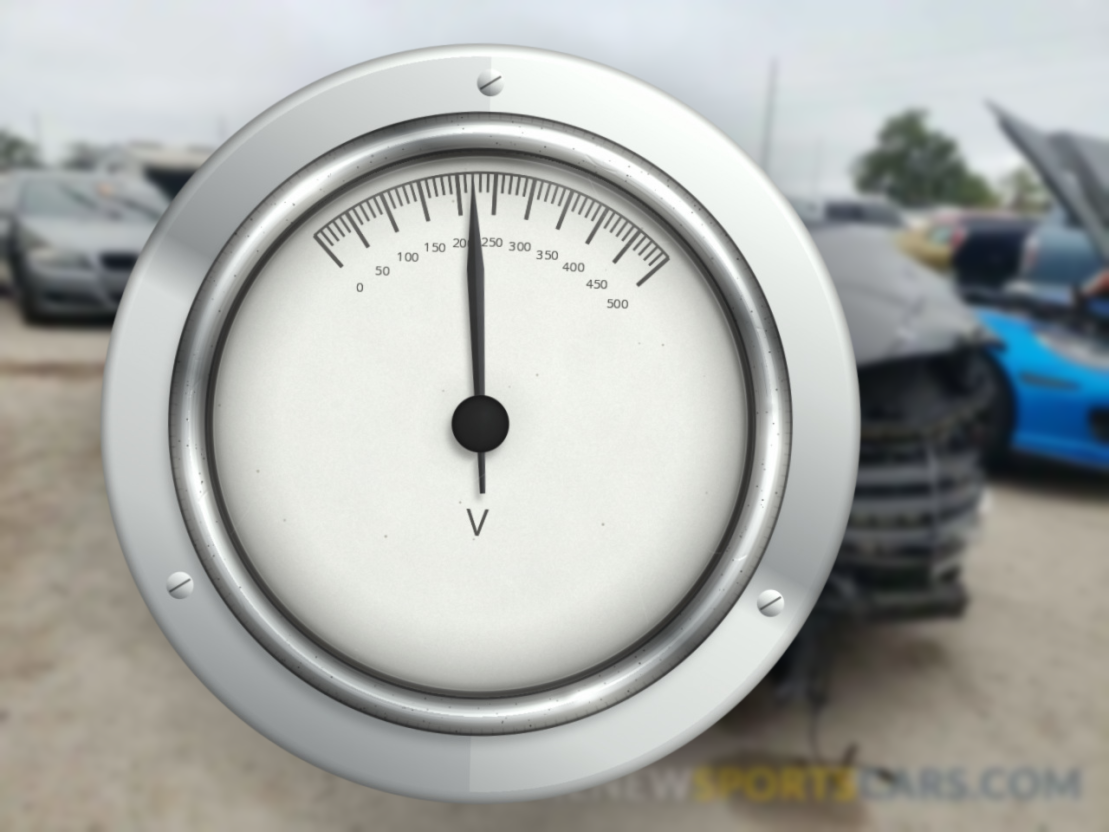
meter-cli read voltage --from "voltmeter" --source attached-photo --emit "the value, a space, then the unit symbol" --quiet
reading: 220 V
